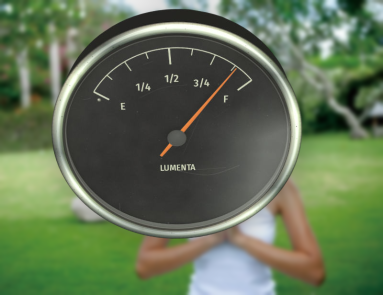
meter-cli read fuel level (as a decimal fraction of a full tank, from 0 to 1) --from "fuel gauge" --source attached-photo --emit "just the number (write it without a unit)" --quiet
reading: 0.875
